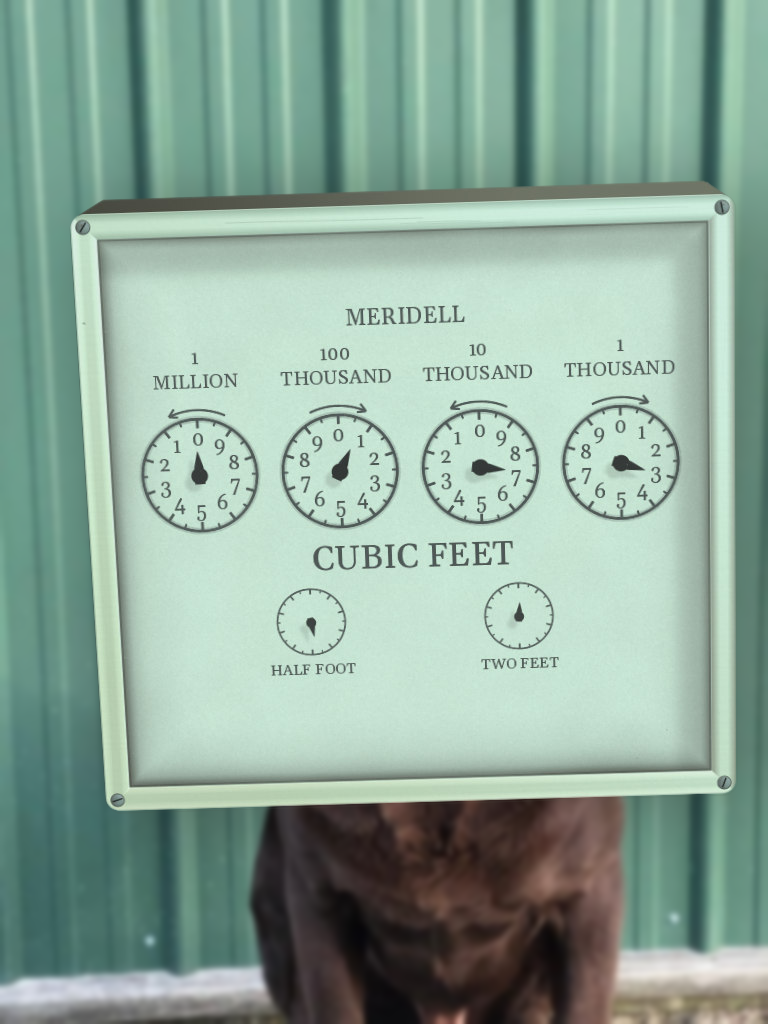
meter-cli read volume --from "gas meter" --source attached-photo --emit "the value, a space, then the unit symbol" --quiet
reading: 7300 ft³
